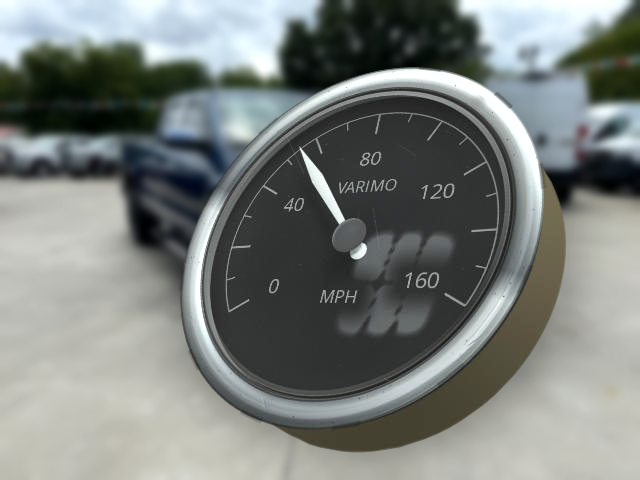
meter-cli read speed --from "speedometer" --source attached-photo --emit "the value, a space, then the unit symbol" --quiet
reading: 55 mph
